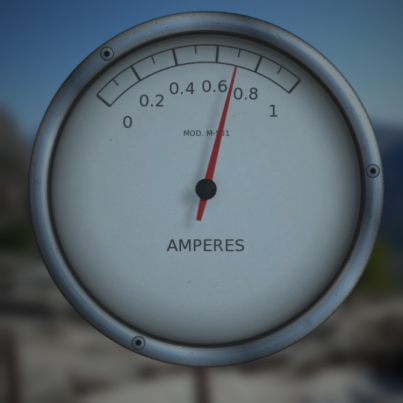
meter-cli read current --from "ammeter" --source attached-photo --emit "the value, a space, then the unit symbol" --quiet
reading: 0.7 A
